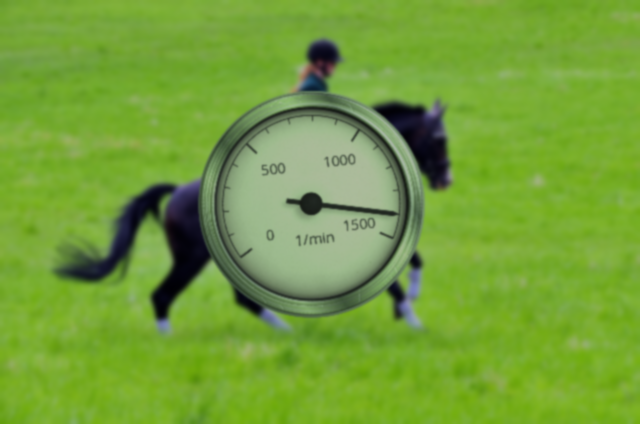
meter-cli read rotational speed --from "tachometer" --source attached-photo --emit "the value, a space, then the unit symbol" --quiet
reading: 1400 rpm
